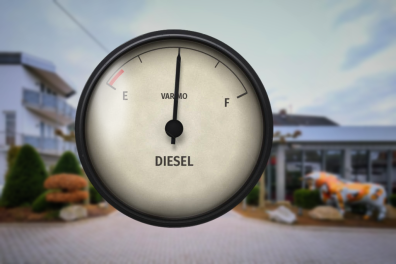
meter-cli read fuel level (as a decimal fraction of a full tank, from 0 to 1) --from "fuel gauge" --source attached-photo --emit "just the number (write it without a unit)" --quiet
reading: 0.5
